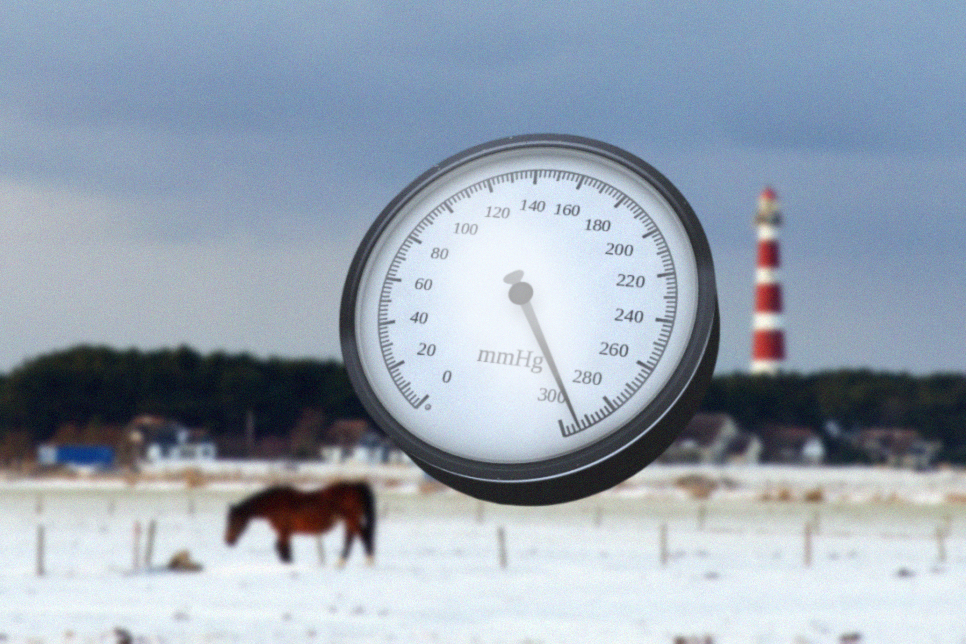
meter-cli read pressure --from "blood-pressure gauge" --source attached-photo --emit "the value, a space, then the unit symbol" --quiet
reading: 294 mmHg
